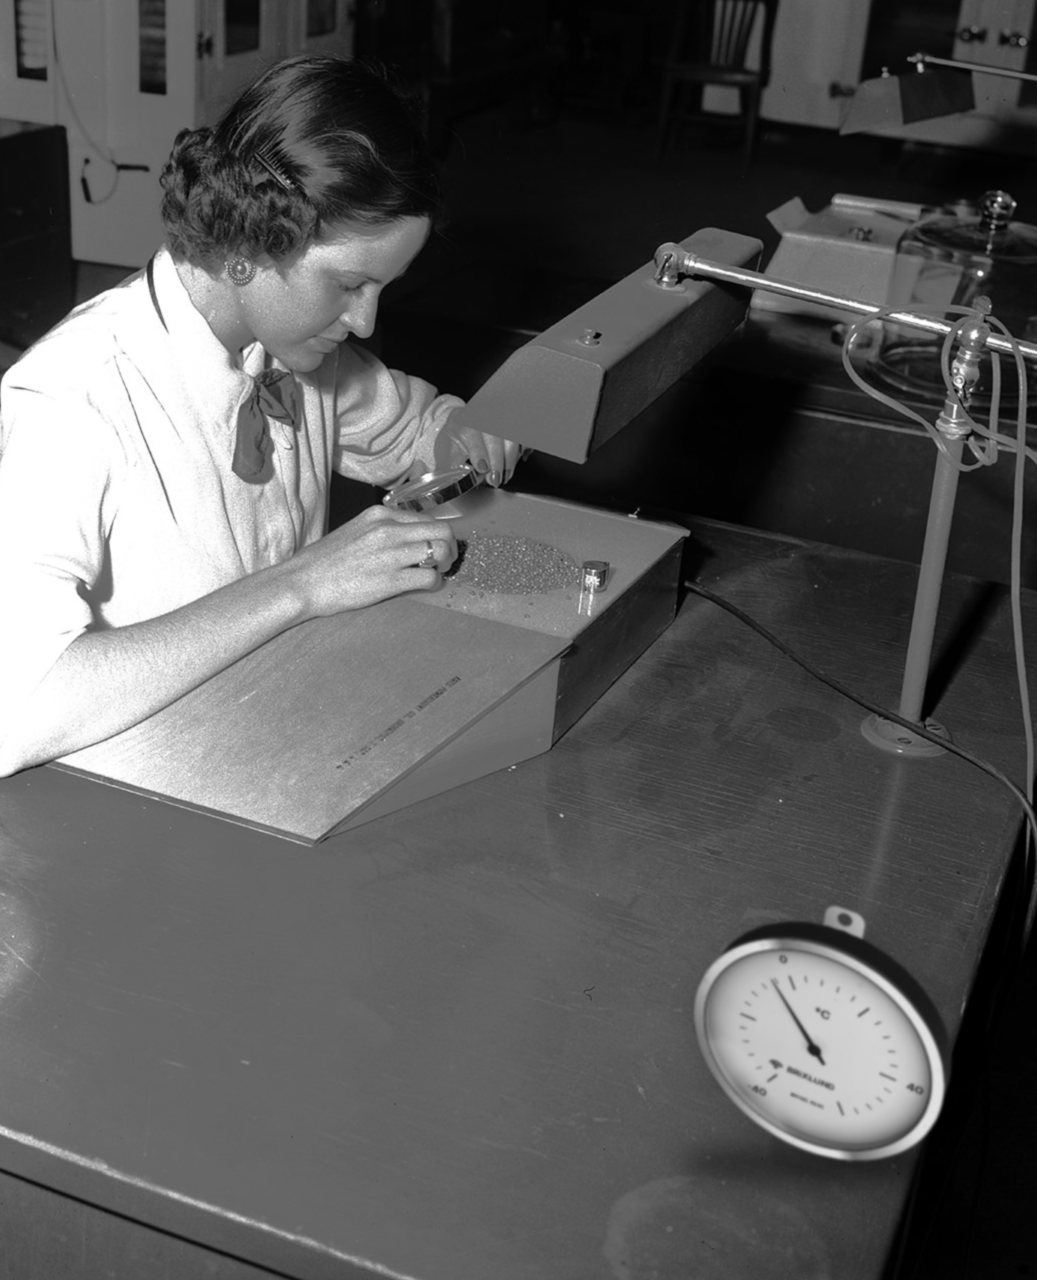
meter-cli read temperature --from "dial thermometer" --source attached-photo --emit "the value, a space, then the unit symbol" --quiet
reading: -4 °C
